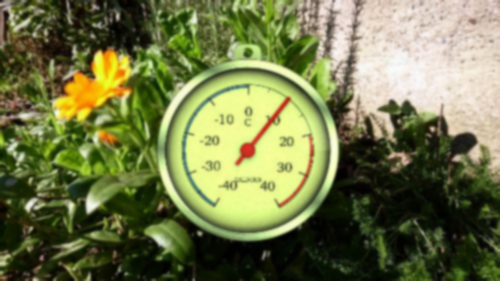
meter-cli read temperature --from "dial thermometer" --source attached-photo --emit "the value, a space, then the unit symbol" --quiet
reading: 10 °C
